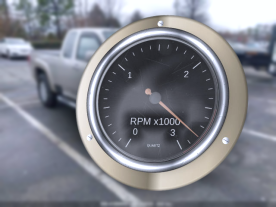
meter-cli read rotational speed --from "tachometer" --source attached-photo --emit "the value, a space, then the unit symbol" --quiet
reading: 2800 rpm
